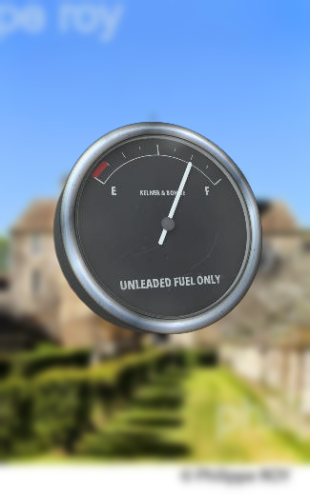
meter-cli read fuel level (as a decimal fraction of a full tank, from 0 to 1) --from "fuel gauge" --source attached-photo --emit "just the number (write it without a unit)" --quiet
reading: 0.75
